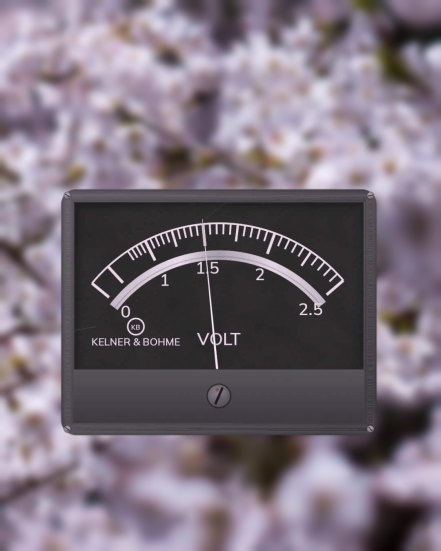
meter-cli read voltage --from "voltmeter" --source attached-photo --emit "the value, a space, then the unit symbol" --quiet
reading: 1.5 V
